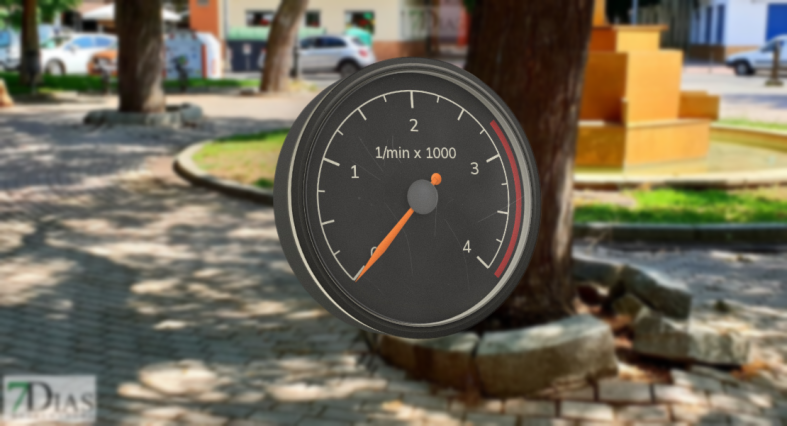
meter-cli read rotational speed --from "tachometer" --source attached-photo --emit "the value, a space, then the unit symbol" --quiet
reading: 0 rpm
